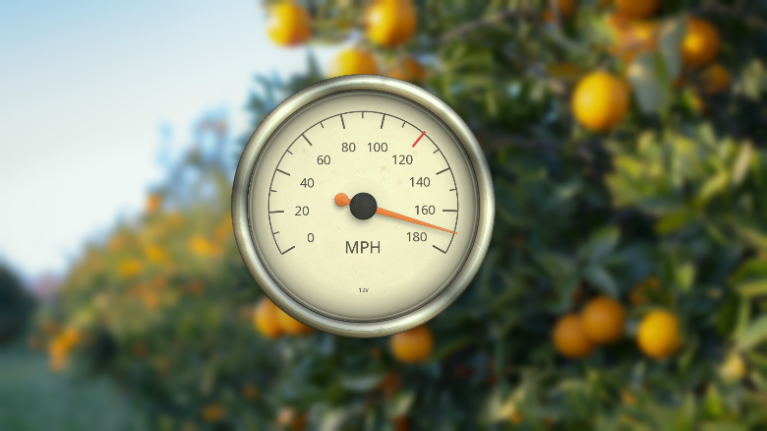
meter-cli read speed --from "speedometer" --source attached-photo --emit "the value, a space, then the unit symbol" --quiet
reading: 170 mph
